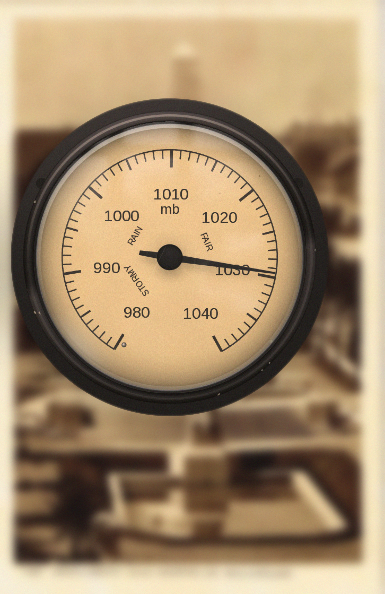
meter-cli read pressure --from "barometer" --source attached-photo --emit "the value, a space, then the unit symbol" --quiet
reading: 1029.5 mbar
